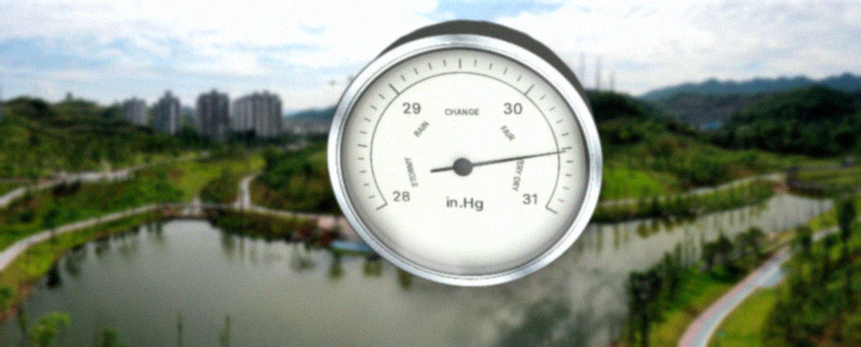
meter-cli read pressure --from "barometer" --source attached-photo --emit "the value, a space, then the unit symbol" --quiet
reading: 30.5 inHg
